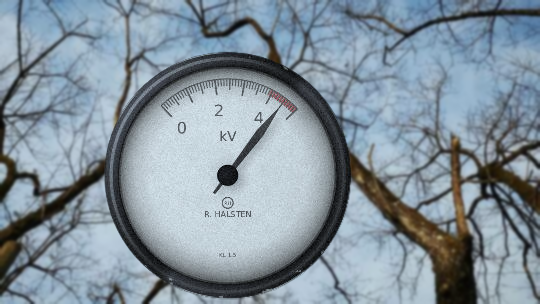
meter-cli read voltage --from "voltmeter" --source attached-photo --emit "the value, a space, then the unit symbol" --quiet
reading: 4.5 kV
